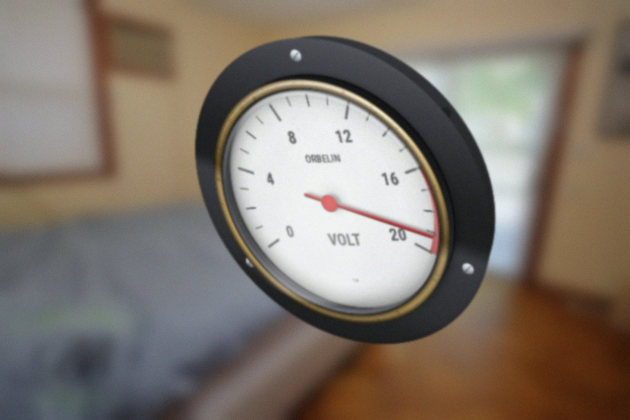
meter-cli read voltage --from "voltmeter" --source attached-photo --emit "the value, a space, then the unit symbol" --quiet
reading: 19 V
